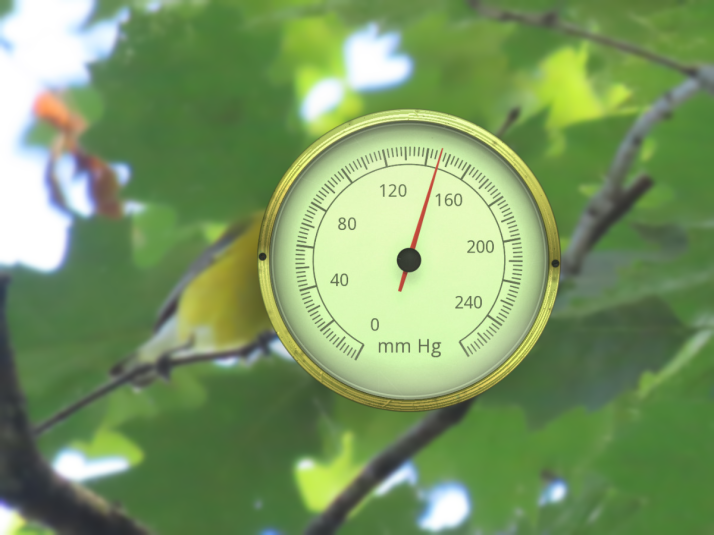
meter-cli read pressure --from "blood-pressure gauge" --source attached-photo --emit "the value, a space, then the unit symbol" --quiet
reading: 146 mmHg
